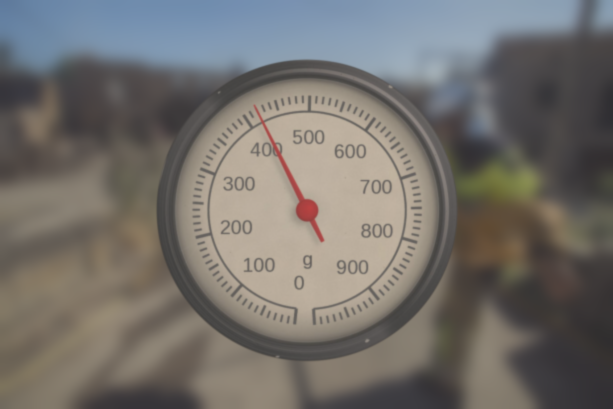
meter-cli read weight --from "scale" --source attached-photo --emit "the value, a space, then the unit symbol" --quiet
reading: 420 g
